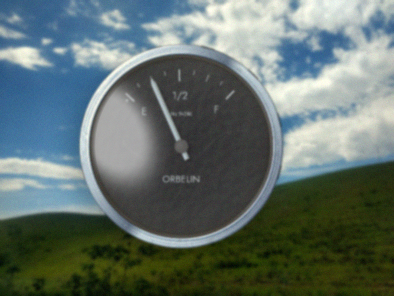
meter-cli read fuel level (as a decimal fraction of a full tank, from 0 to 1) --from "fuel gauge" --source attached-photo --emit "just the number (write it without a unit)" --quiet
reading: 0.25
